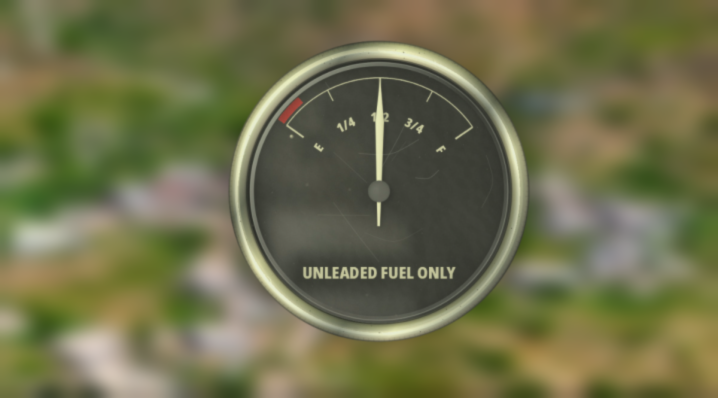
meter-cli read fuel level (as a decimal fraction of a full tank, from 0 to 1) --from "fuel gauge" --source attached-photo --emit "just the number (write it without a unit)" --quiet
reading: 0.5
